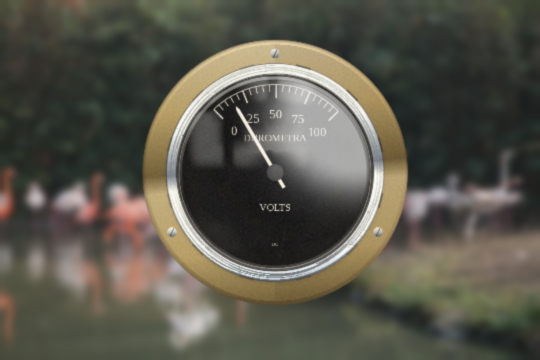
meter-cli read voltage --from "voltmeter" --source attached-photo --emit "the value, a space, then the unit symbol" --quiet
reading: 15 V
